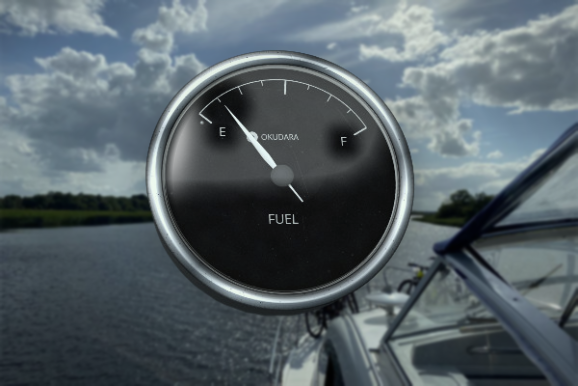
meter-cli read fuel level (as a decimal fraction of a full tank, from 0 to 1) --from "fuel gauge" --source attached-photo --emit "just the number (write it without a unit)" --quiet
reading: 0.125
